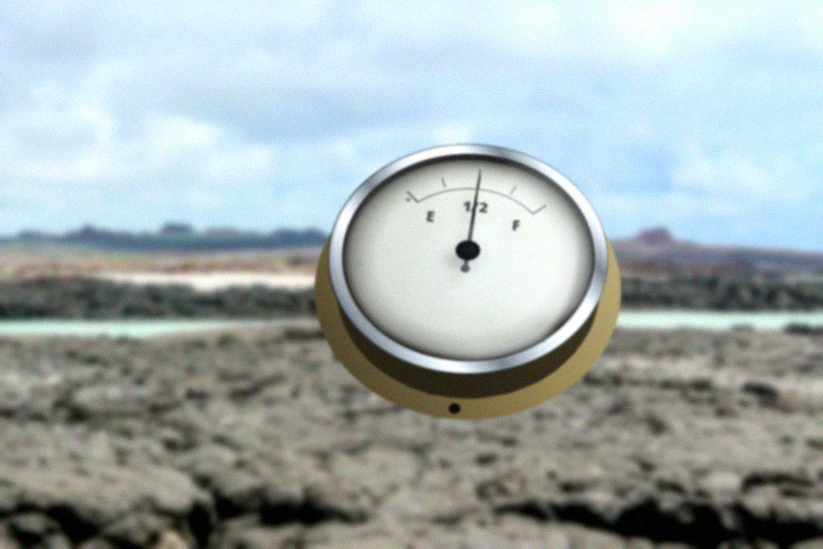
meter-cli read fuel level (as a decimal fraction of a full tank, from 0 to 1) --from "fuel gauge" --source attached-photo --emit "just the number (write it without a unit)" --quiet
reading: 0.5
